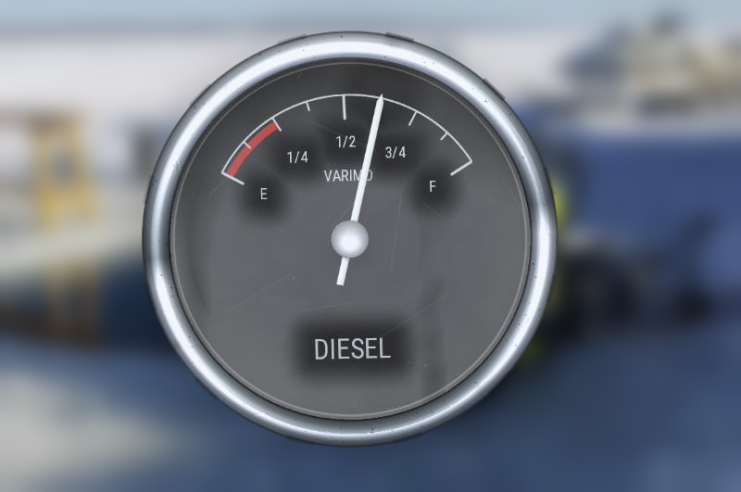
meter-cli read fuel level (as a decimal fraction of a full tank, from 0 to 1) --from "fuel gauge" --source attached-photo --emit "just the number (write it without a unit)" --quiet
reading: 0.625
